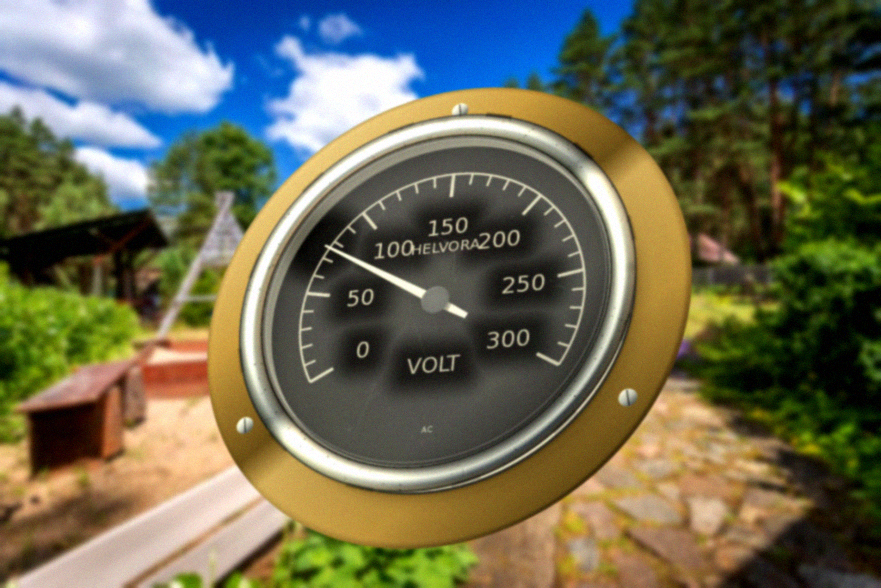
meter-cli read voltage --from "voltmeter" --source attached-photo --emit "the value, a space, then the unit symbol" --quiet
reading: 75 V
